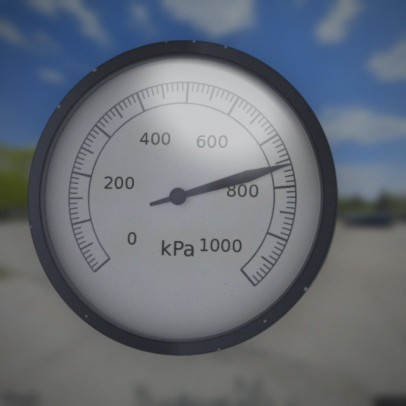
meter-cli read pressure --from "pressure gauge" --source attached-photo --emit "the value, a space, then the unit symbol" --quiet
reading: 760 kPa
